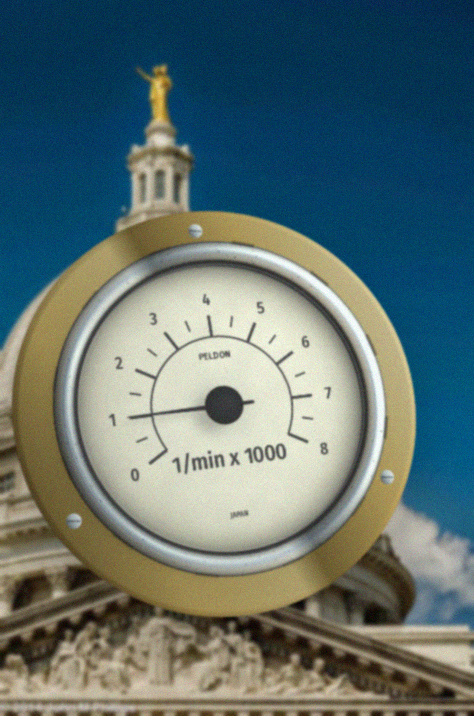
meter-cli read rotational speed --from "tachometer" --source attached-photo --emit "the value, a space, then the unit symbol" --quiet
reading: 1000 rpm
